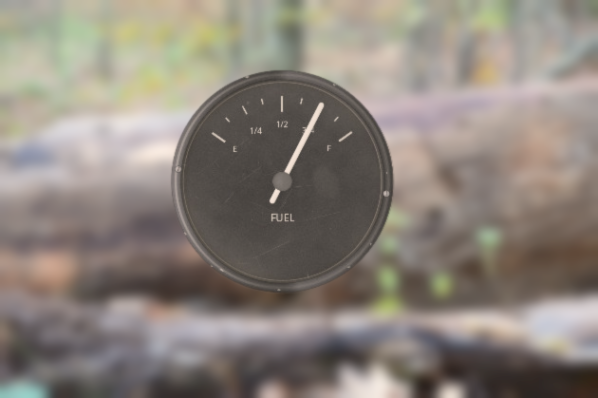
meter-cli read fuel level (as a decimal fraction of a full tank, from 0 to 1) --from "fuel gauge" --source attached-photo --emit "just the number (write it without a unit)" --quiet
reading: 0.75
